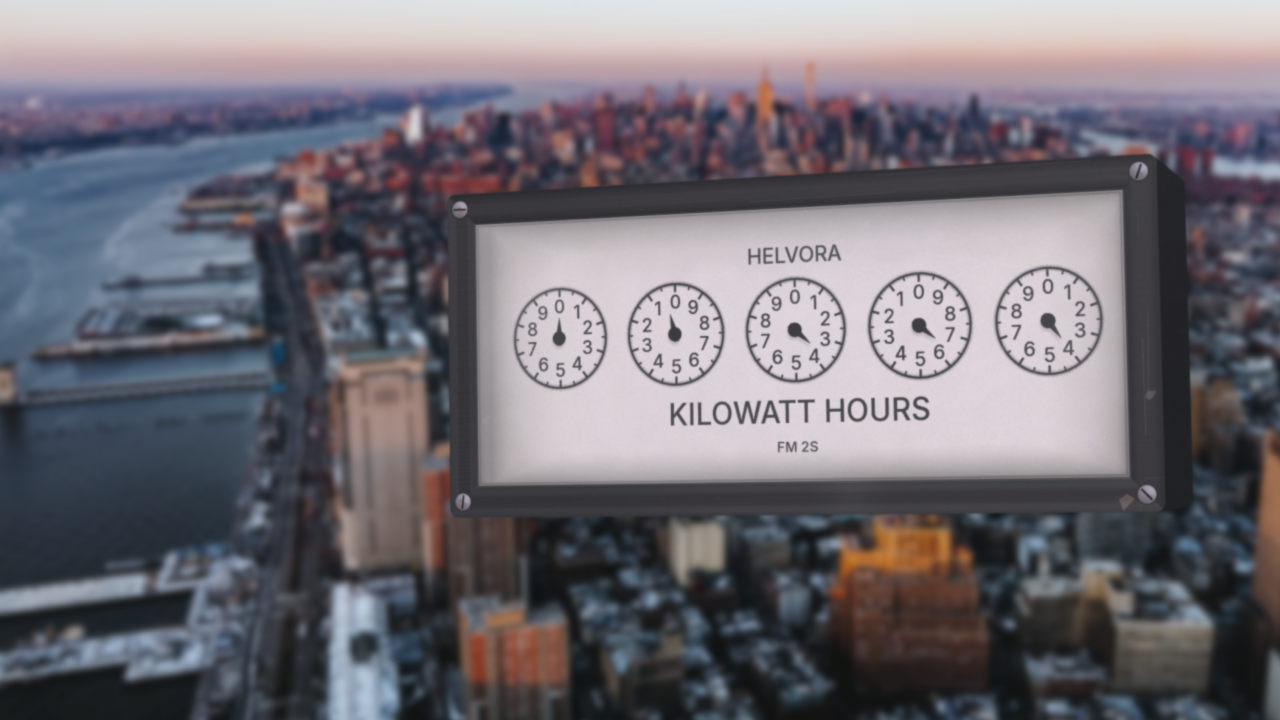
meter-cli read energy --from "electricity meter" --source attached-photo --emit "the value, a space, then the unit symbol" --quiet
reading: 364 kWh
